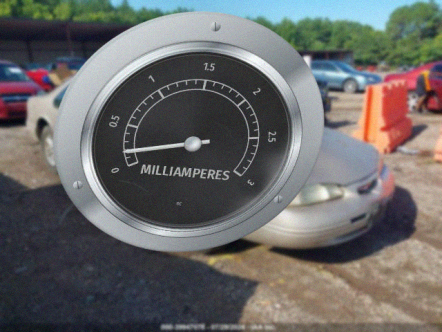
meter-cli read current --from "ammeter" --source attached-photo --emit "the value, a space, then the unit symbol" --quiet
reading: 0.2 mA
